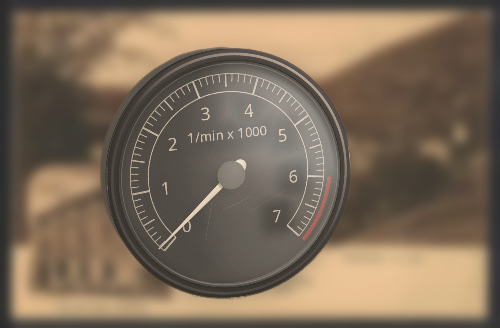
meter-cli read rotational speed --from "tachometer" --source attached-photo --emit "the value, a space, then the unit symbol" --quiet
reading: 100 rpm
